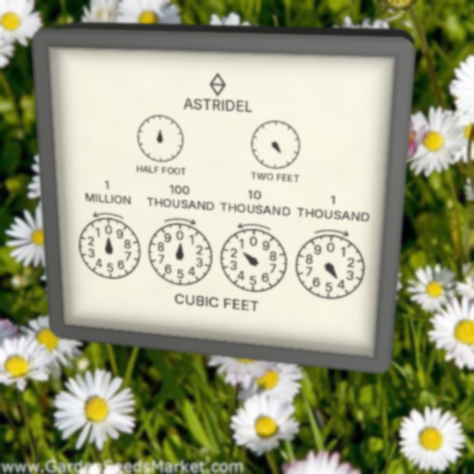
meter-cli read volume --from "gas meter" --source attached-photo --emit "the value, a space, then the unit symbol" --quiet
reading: 1400 ft³
